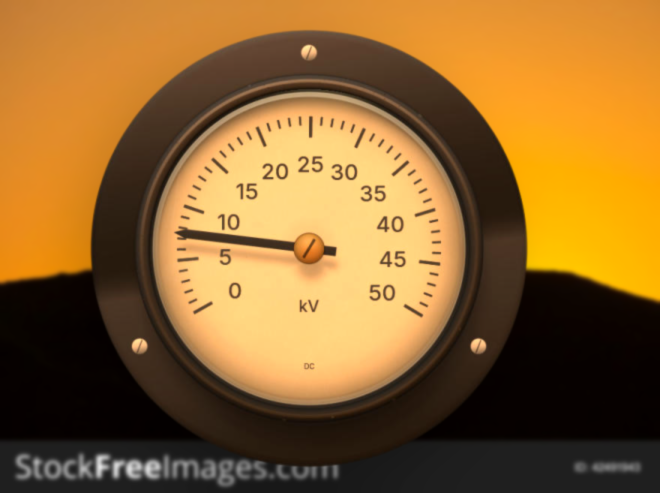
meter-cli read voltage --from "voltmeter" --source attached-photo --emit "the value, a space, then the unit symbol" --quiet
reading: 7.5 kV
